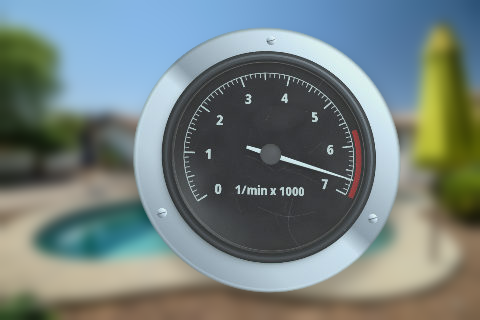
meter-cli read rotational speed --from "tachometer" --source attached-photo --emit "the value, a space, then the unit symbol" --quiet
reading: 6700 rpm
